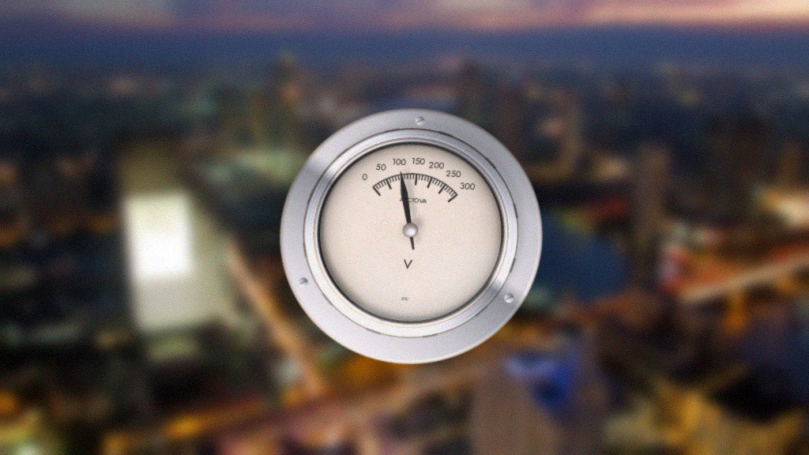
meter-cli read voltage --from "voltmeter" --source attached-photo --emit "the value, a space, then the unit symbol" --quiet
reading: 100 V
